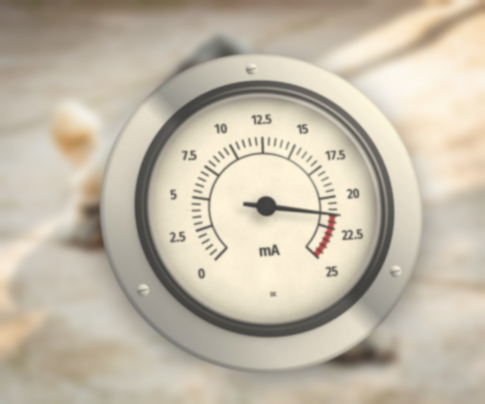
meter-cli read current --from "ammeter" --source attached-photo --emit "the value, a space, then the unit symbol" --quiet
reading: 21.5 mA
